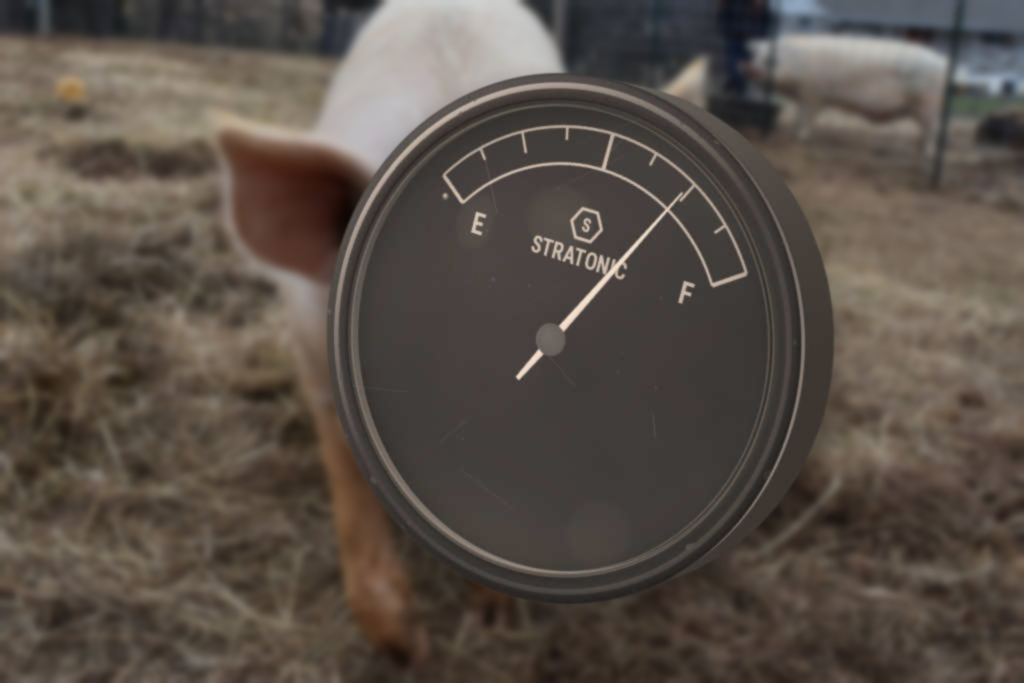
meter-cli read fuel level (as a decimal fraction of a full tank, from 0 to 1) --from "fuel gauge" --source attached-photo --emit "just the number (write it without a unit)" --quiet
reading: 0.75
